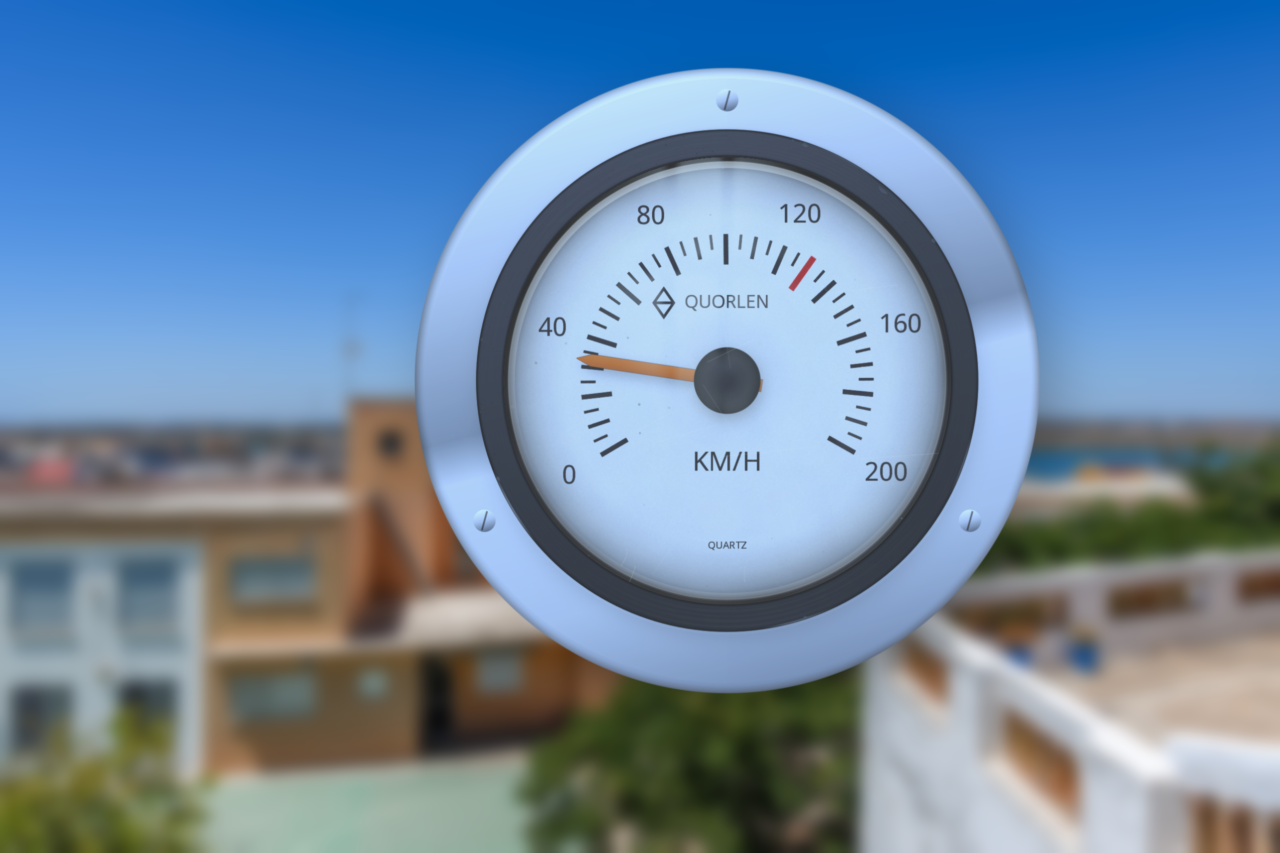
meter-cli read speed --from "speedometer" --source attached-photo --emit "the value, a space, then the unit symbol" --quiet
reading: 32.5 km/h
